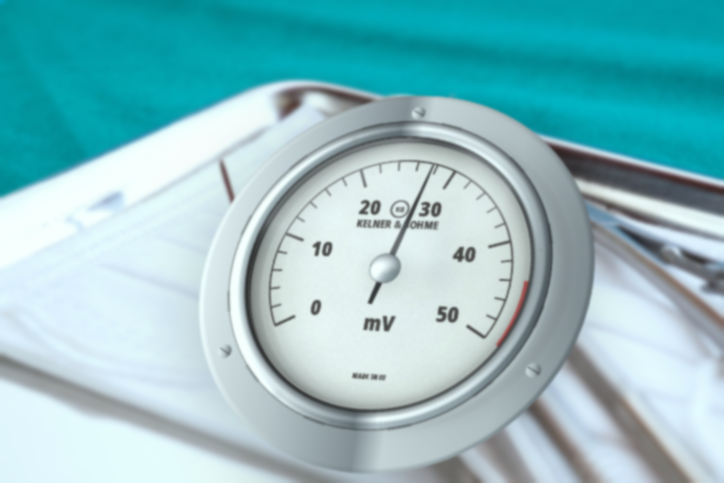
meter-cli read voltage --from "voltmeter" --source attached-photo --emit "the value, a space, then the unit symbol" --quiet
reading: 28 mV
